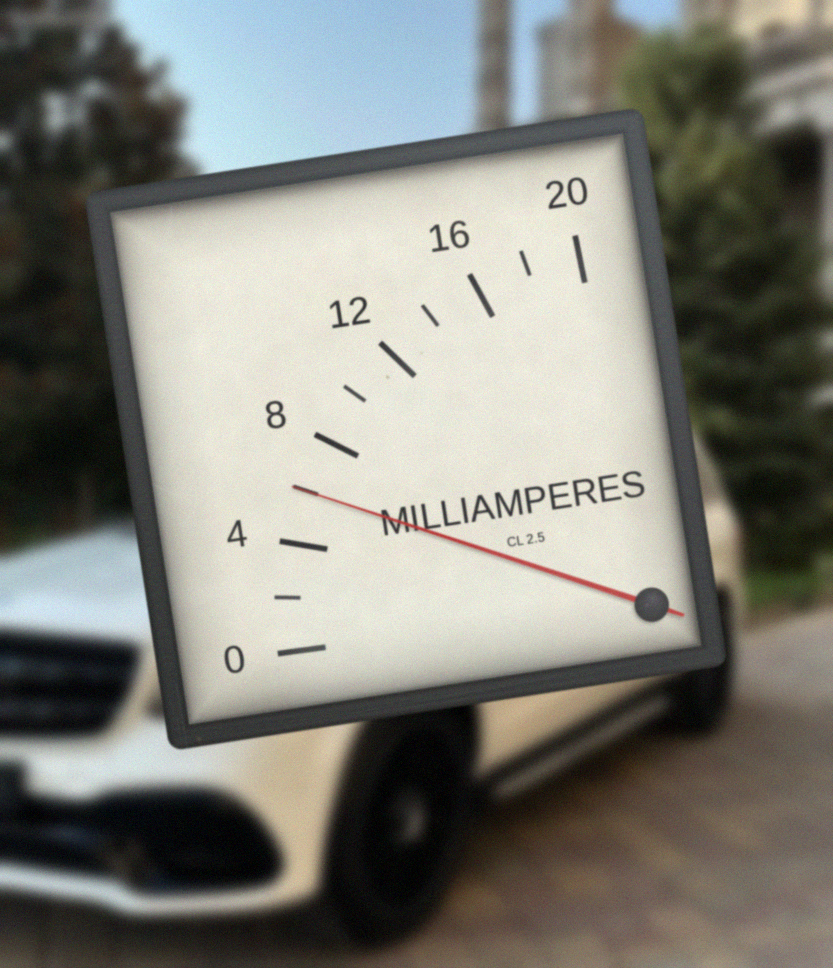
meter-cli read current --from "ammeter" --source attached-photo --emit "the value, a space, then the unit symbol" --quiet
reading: 6 mA
